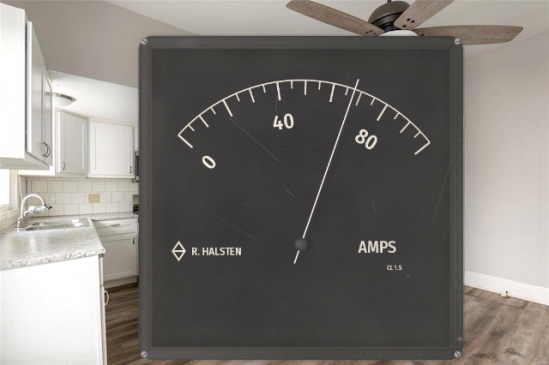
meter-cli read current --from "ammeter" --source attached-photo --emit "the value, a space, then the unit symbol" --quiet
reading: 67.5 A
